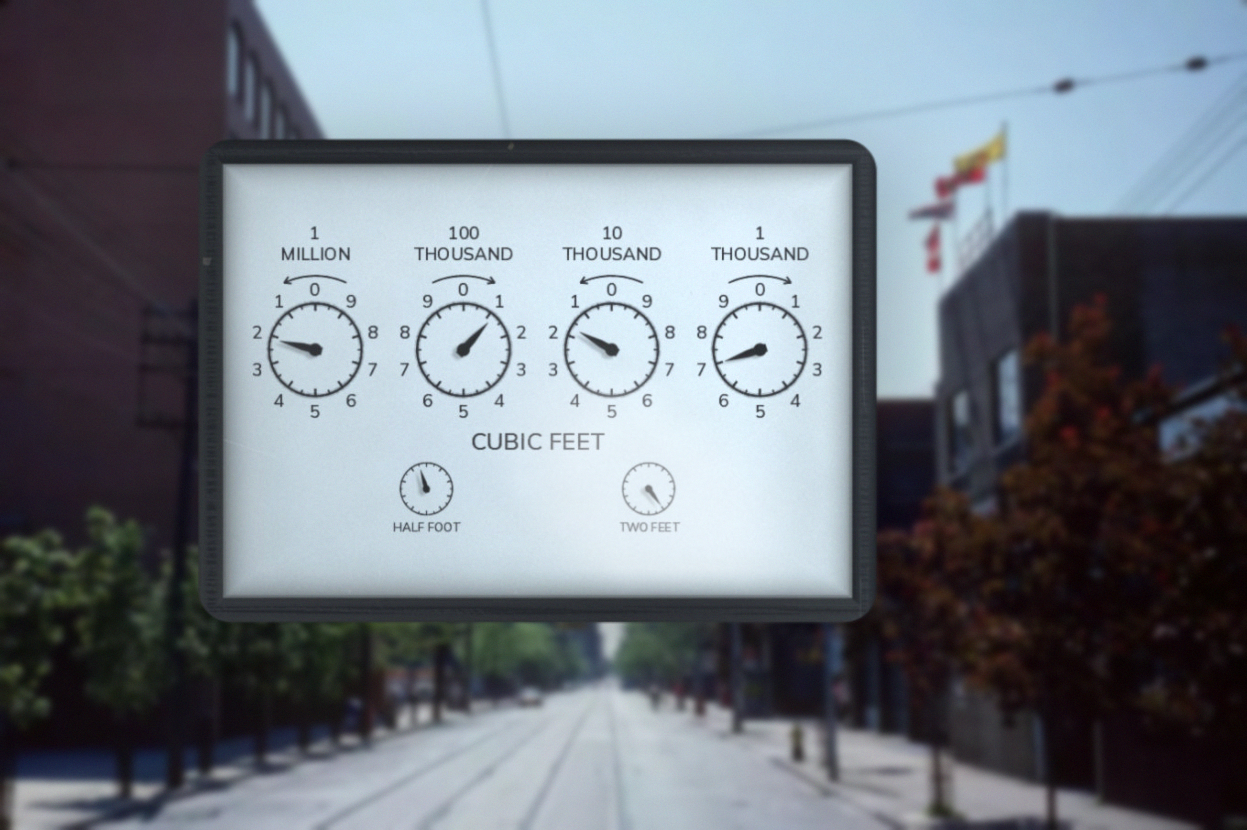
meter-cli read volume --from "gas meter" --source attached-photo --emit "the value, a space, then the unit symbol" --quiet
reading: 211700 ft³
